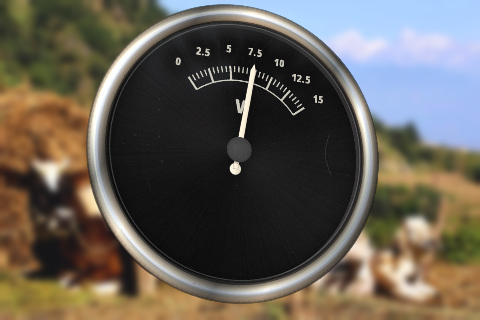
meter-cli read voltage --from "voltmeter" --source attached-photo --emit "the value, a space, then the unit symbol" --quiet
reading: 7.5 V
